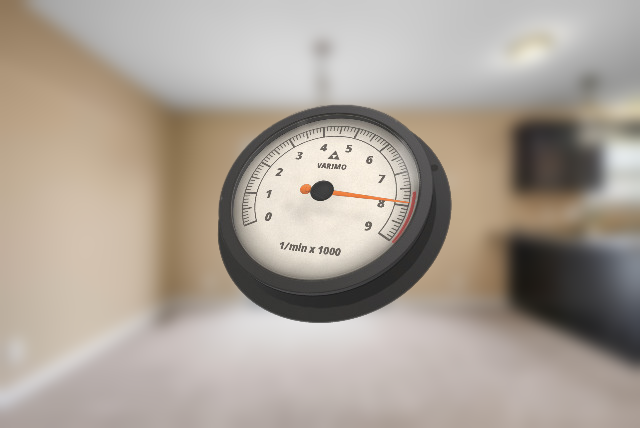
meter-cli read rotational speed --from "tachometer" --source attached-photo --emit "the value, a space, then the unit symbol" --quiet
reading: 8000 rpm
